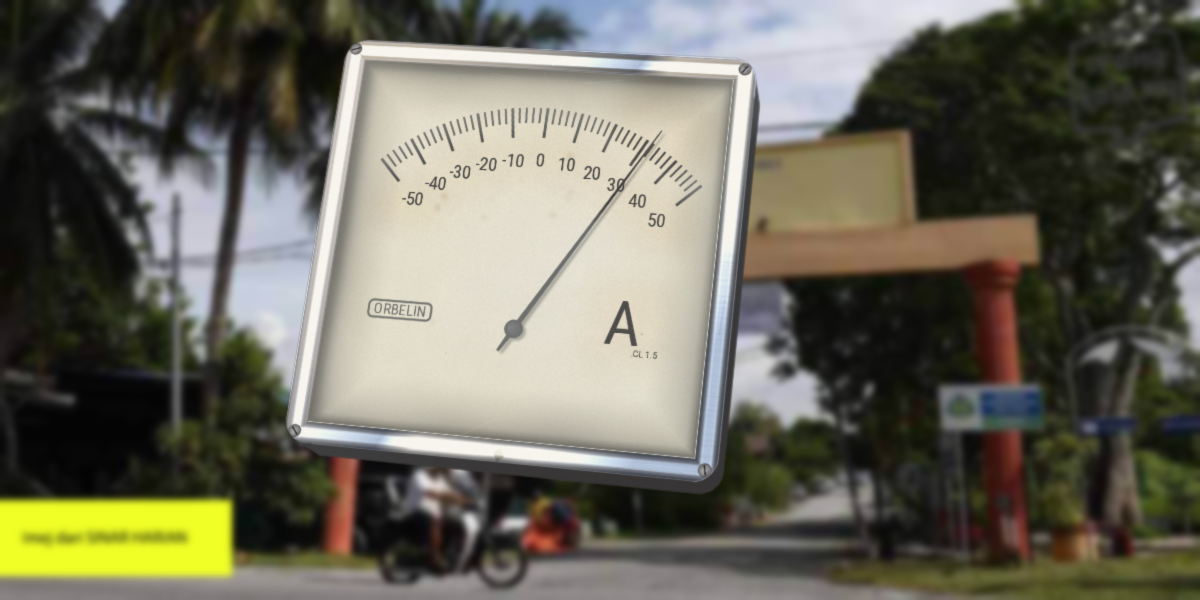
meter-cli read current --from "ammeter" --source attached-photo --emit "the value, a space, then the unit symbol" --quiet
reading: 32 A
